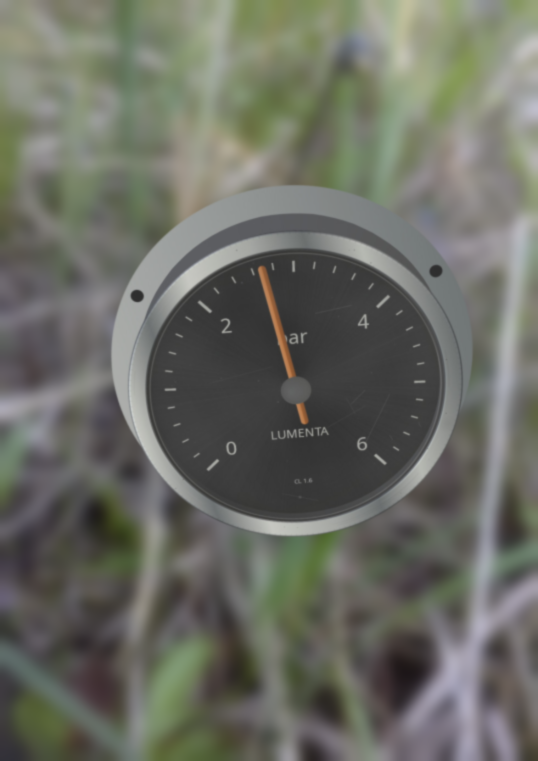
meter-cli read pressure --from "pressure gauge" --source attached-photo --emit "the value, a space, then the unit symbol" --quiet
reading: 2.7 bar
